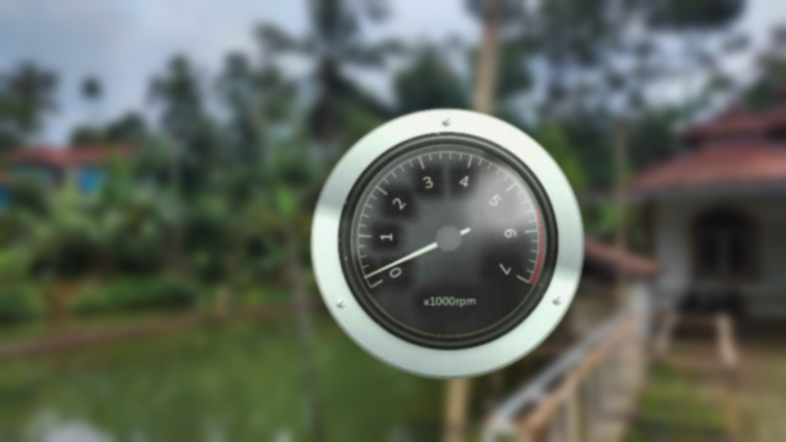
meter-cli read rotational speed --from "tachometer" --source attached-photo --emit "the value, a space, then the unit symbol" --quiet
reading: 200 rpm
